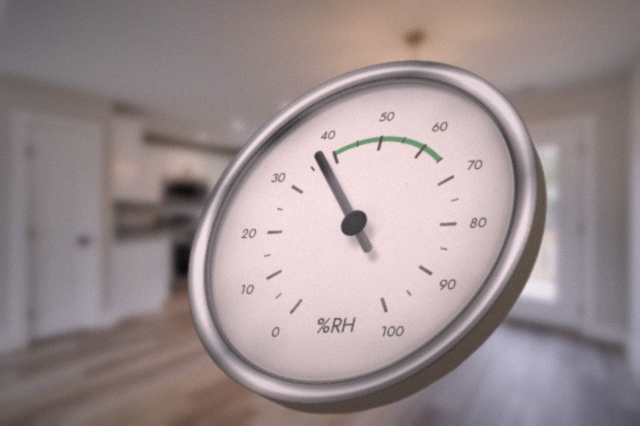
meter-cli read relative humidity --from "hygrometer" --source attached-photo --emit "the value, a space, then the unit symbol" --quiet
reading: 37.5 %
